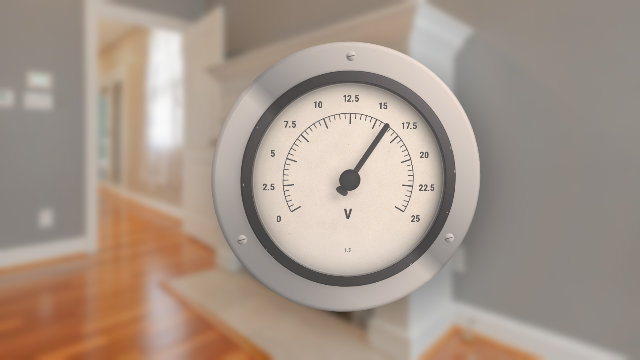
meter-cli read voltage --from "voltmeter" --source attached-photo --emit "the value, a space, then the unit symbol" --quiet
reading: 16 V
